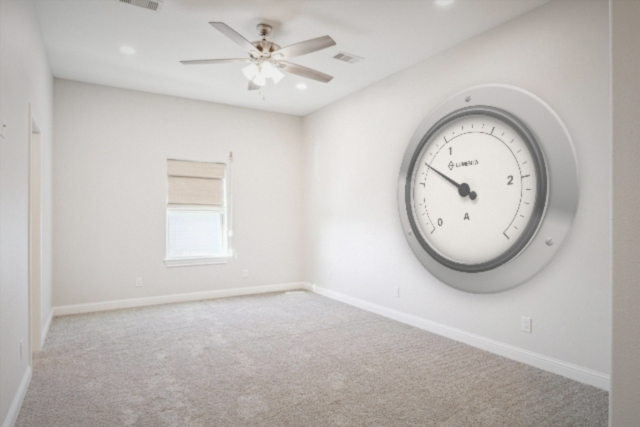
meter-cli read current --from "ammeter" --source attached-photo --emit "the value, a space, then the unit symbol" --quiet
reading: 0.7 A
